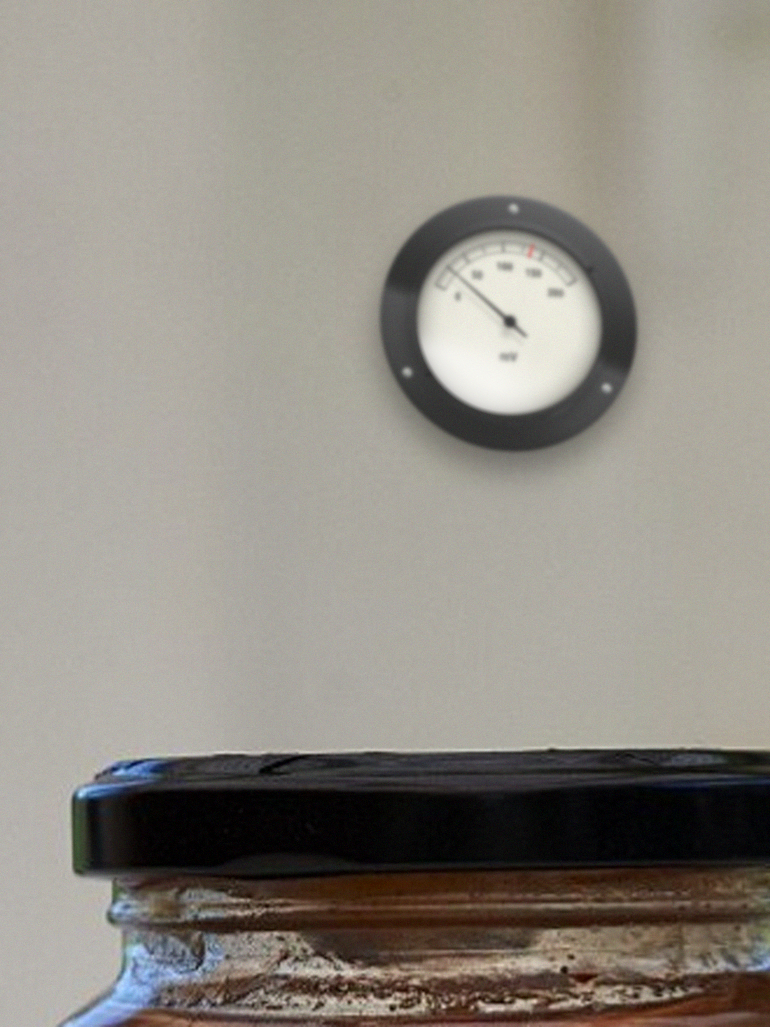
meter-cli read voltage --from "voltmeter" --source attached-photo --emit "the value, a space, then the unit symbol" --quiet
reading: 25 mV
